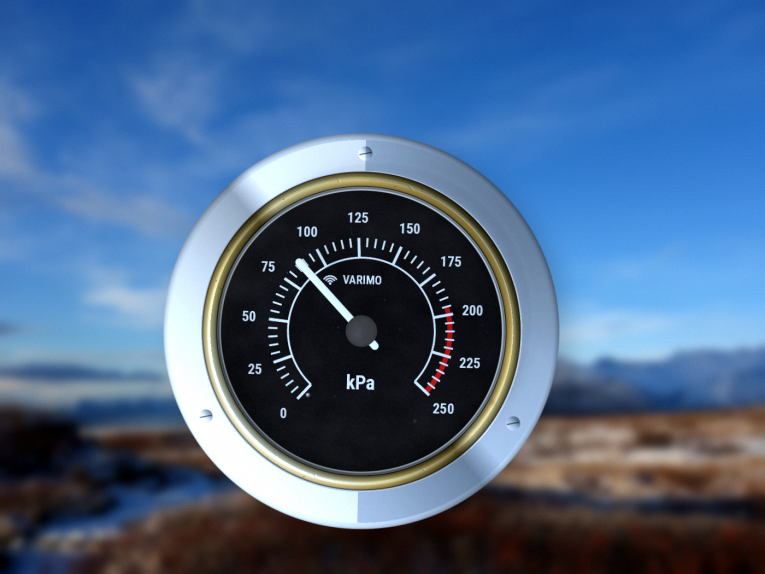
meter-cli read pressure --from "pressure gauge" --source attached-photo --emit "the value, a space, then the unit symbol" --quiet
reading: 87.5 kPa
